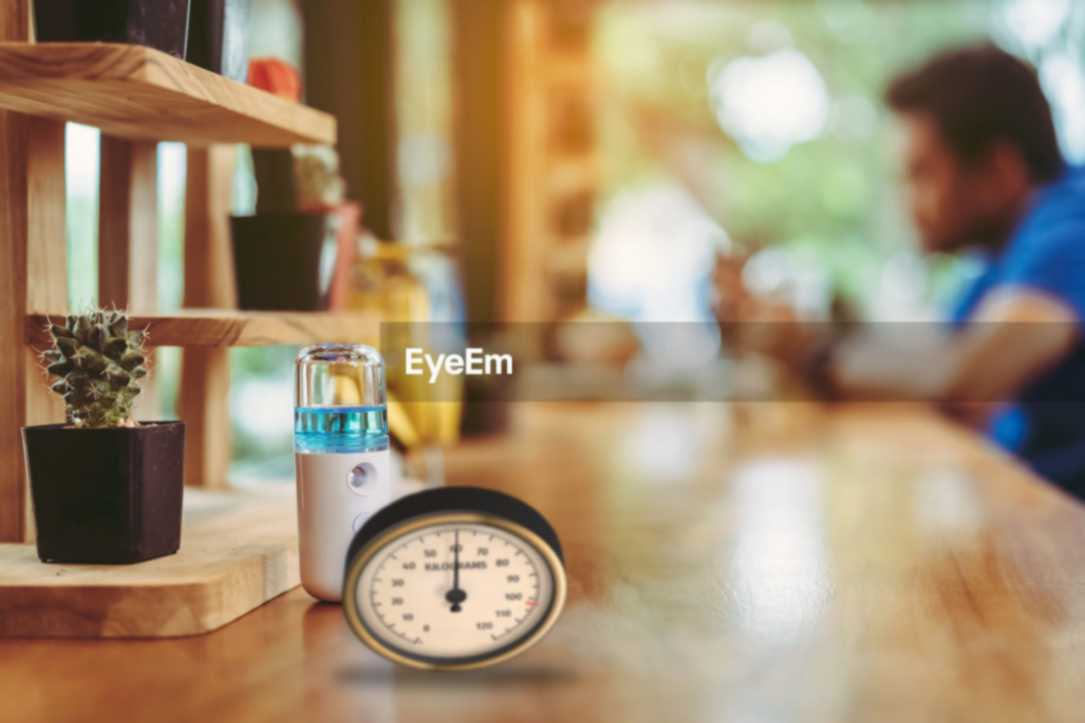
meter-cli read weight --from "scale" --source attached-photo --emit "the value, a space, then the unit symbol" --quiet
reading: 60 kg
